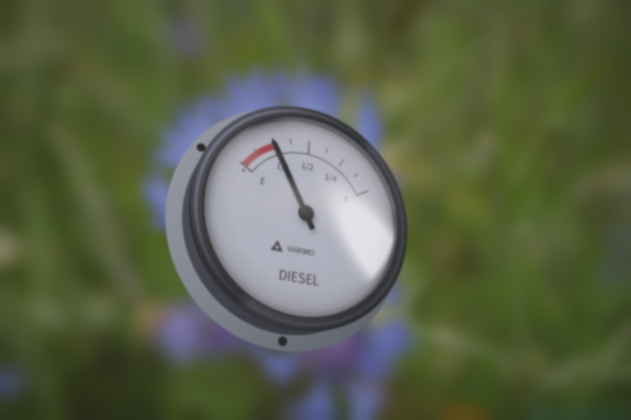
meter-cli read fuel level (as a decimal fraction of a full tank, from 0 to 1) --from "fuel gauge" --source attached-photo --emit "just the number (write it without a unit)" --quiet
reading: 0.25
